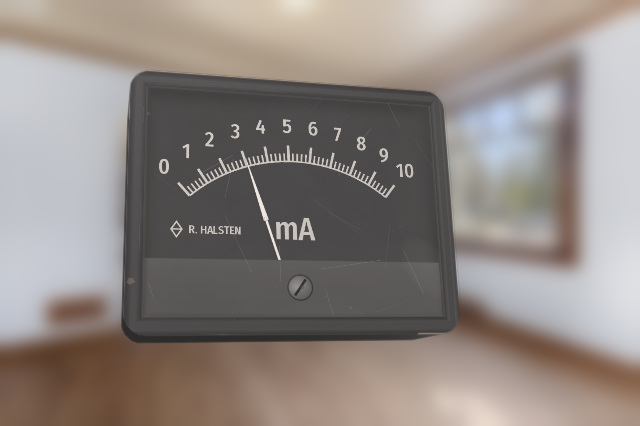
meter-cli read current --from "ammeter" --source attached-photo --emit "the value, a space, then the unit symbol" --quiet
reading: 3 mA
